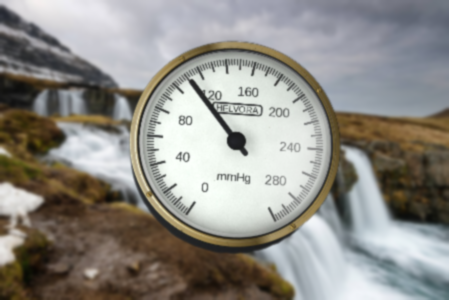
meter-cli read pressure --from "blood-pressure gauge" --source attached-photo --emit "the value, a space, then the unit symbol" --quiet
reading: 110 mmHg
